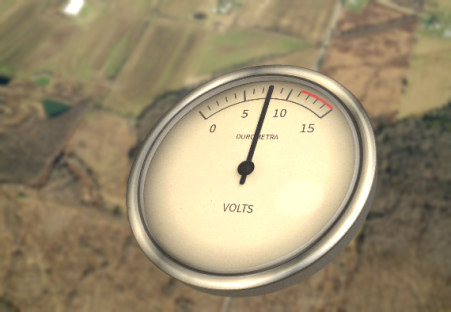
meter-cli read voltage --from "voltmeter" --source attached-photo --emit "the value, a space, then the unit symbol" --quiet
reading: 8 V
